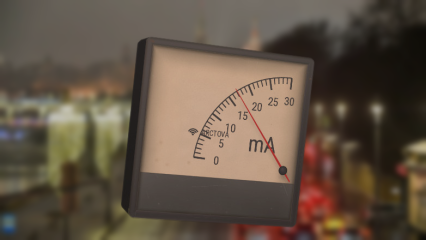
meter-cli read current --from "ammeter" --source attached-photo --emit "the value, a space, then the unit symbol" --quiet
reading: 17 mA
